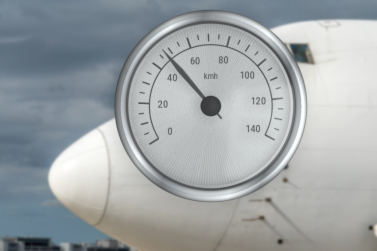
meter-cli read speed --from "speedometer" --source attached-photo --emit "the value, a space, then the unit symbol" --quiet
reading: 47.5 km/h
